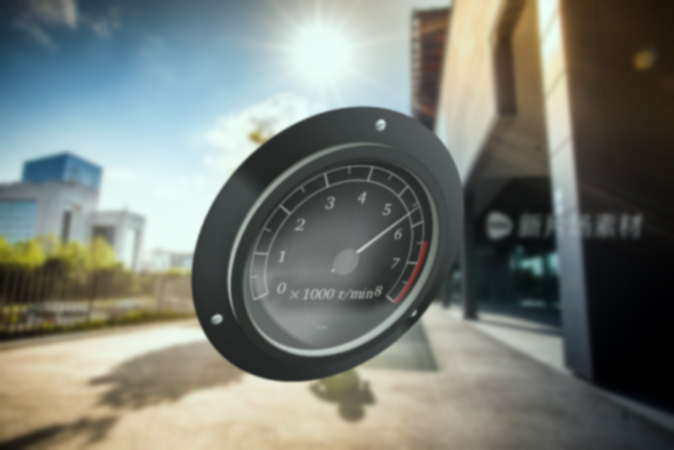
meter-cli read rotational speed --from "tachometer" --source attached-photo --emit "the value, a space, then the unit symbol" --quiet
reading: 5500 rpm
